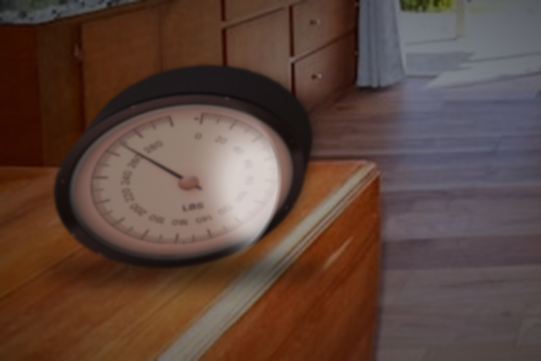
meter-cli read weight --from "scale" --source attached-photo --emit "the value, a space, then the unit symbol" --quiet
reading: 270 lb
